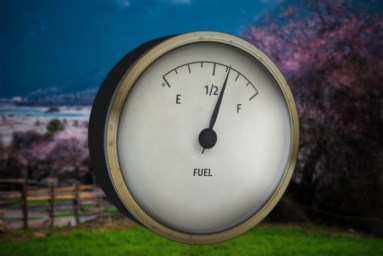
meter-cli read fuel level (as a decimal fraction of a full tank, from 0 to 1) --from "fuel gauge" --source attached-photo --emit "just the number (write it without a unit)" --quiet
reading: 0.625
